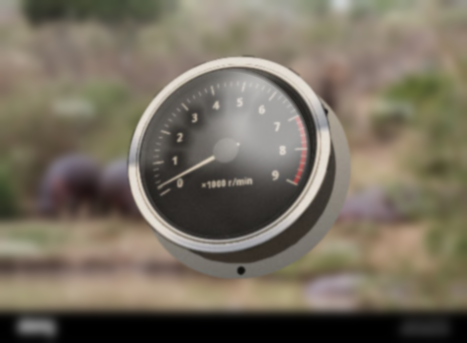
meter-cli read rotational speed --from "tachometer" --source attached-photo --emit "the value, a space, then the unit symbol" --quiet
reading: 200 rpm
